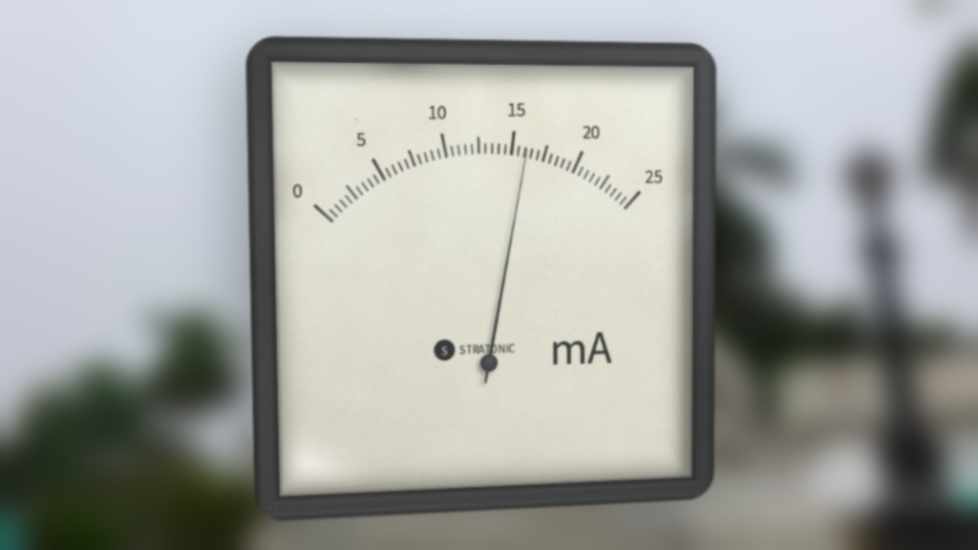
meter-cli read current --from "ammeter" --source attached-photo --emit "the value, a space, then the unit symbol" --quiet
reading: 16 mA
